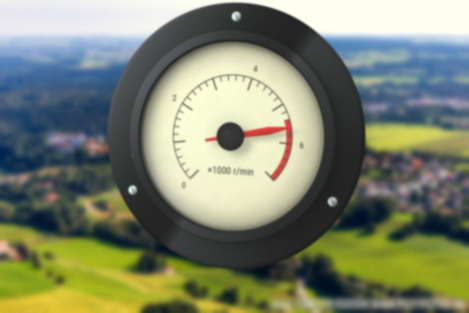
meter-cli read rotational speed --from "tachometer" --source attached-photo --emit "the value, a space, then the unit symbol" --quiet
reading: 5600 rpm
